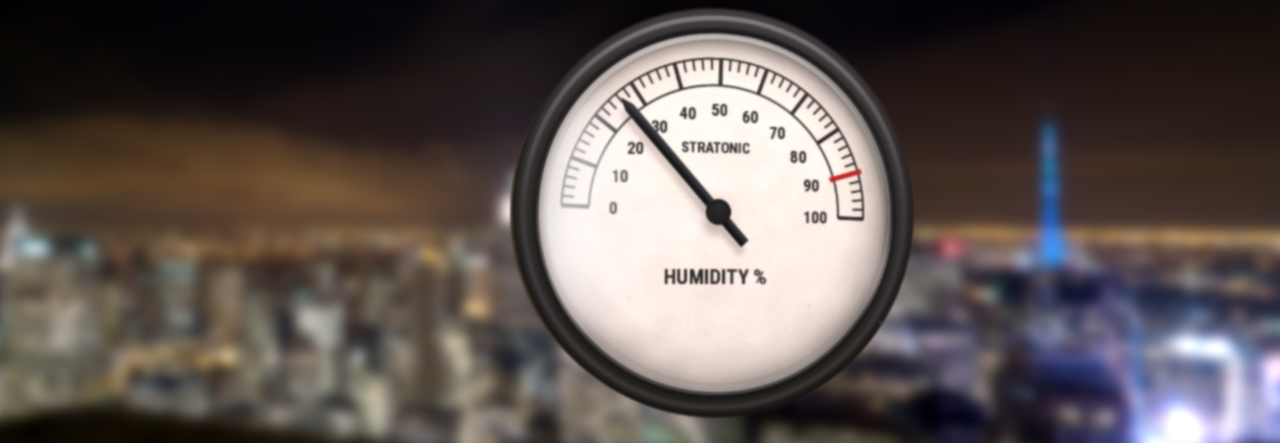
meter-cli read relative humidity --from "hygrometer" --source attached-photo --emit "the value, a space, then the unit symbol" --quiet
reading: 26 %
